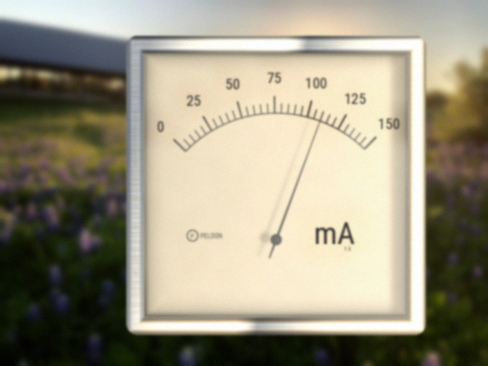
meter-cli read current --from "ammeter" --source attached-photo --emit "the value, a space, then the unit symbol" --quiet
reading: 110 mA
